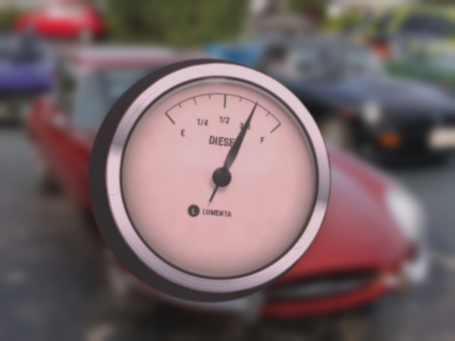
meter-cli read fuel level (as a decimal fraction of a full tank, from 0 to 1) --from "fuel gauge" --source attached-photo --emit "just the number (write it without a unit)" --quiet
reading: 0.75
